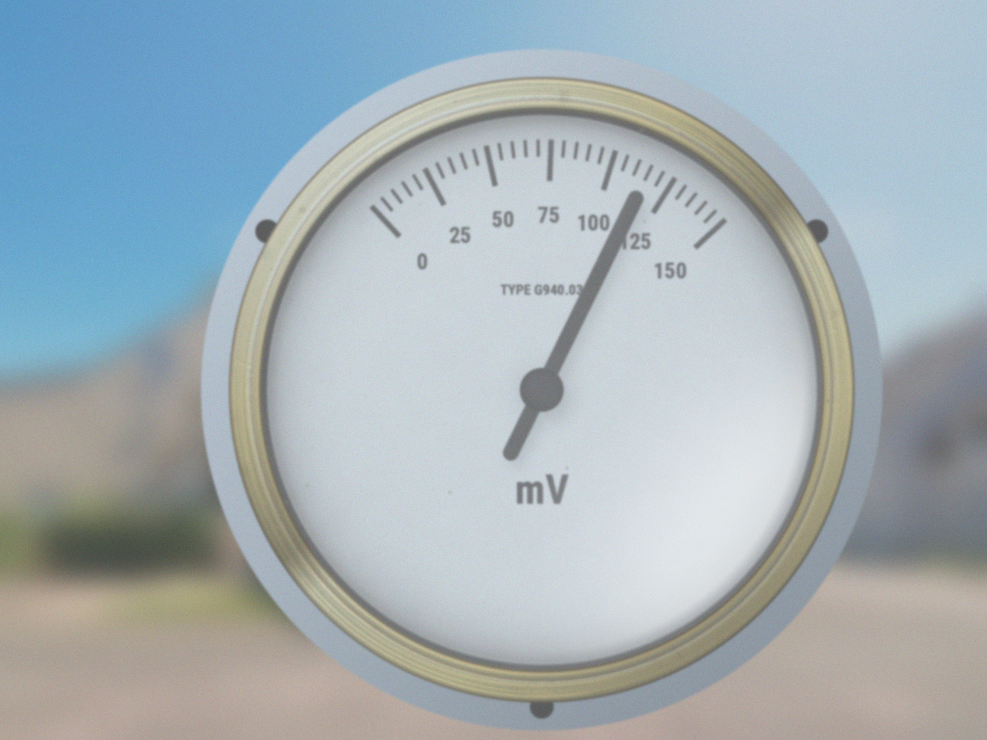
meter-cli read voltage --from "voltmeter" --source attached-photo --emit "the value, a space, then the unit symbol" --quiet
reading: 115 mV
